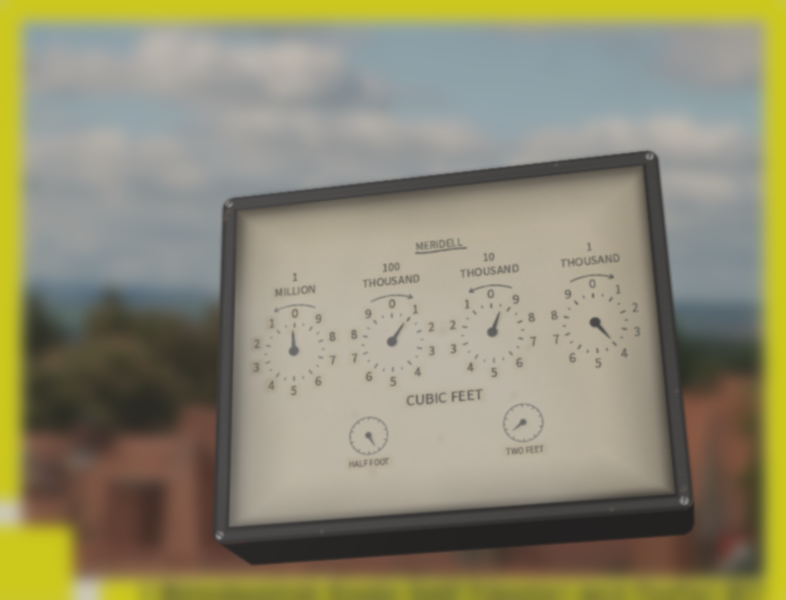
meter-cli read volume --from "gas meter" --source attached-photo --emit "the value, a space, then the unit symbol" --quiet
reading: 9400 ft³
